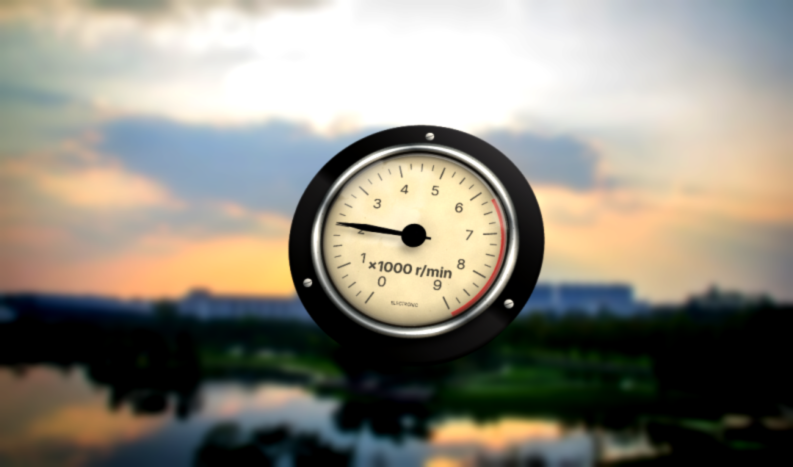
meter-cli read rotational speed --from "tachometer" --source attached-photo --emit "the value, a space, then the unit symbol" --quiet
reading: 2000 rpm
